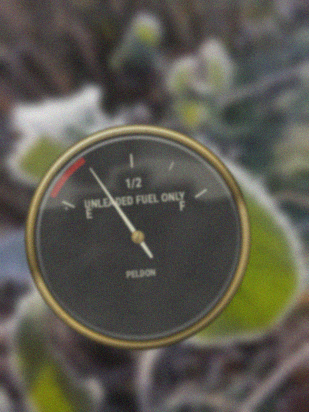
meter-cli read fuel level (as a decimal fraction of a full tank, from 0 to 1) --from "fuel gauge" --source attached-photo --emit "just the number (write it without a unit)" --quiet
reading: 0.25
